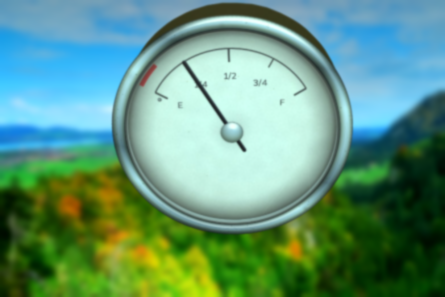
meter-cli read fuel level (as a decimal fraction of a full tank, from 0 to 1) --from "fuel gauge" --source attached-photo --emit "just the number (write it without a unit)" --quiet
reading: 0.25
